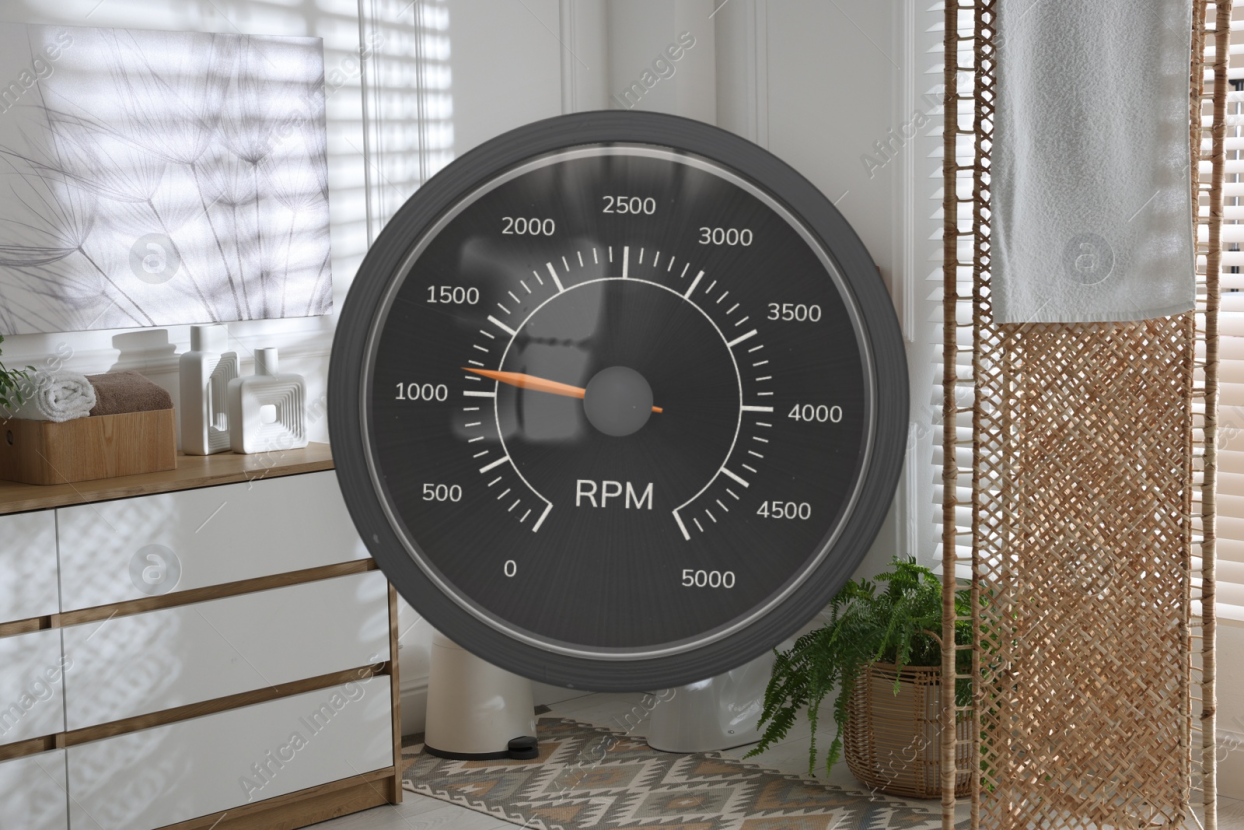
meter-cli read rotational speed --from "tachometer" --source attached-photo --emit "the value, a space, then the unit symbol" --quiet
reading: 1150 rpm
